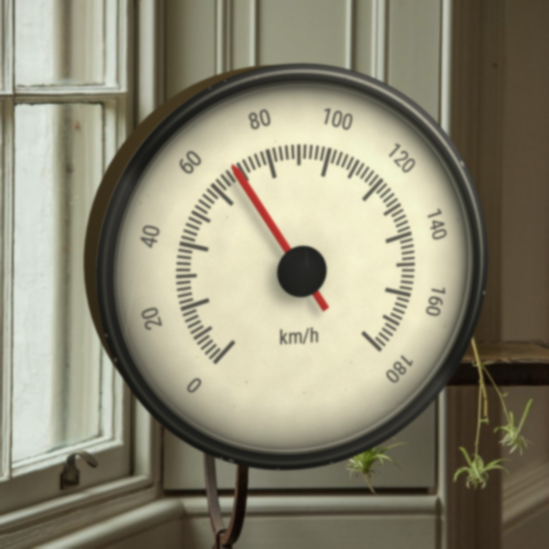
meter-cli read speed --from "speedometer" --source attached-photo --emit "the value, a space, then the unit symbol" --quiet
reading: 68 km/h
